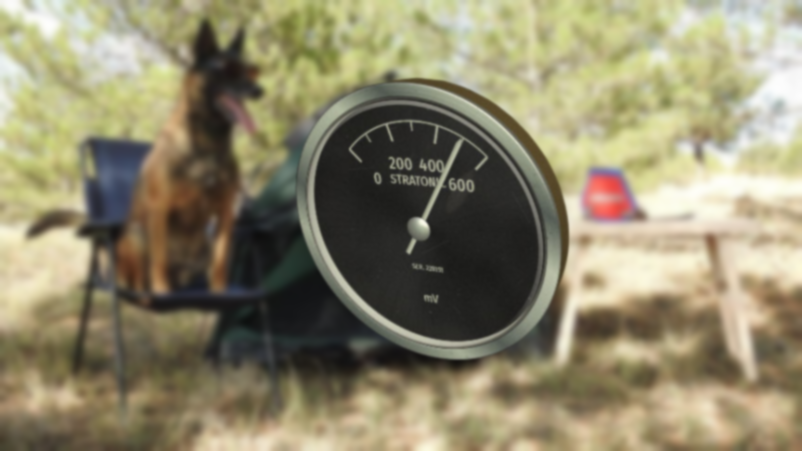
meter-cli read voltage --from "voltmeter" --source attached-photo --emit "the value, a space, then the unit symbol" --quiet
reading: 500 mV
